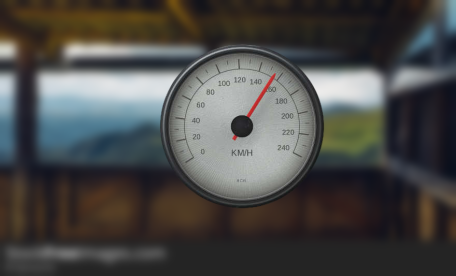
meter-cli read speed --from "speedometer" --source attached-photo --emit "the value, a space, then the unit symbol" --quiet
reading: 155 km/h
